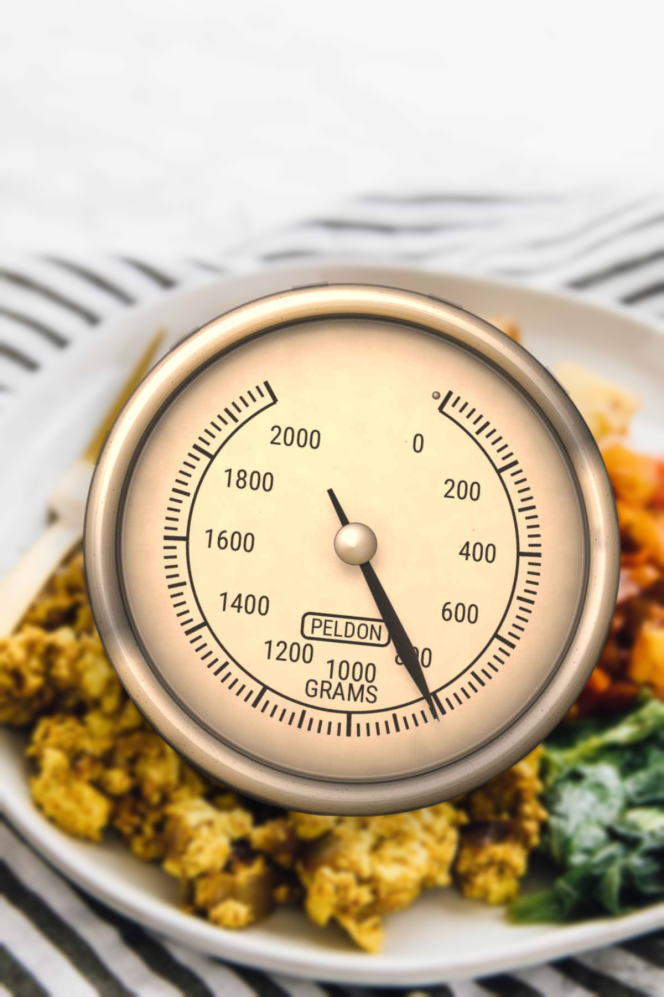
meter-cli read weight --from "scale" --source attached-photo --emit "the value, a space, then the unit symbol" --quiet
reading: 820 g
